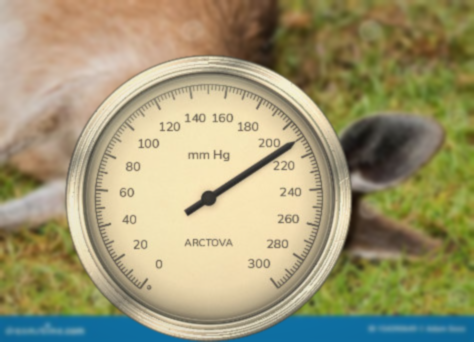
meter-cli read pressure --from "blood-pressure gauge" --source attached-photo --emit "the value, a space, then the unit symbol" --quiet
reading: 210 mmHg
